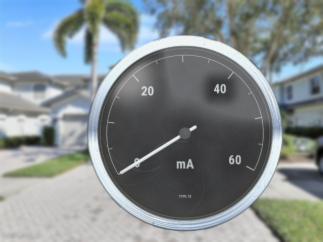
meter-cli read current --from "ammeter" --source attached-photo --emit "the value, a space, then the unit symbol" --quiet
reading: 0 mA
